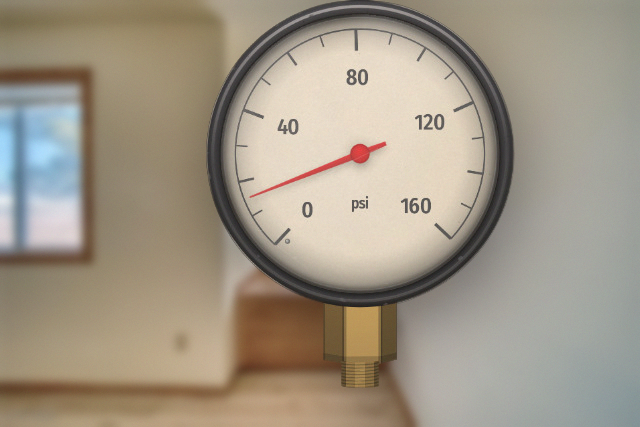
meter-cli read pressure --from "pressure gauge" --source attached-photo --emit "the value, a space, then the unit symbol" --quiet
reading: 15 psi
